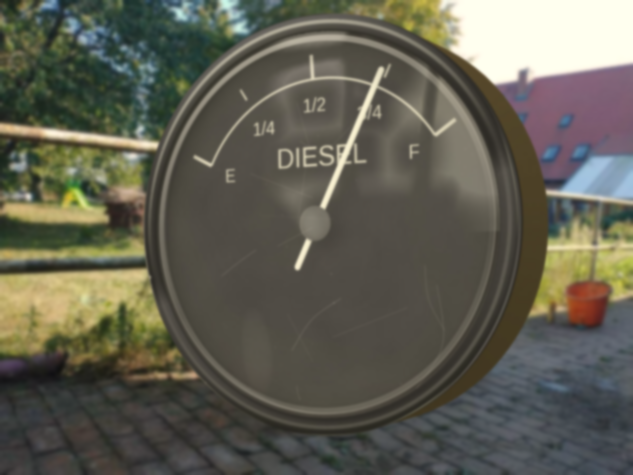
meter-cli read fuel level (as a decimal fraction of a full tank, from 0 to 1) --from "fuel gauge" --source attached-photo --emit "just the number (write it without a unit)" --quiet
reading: 0.75
